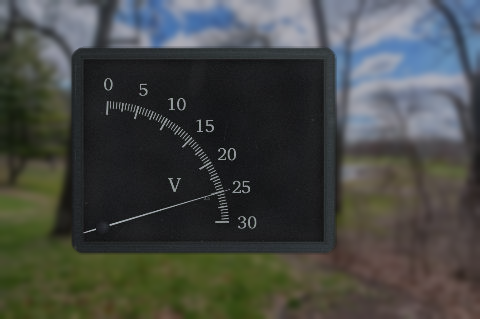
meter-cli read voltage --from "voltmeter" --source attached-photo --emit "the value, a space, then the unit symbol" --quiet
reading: 25 V
